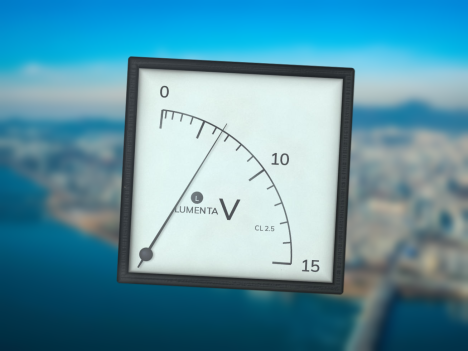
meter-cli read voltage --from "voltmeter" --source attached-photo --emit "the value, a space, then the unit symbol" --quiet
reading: 6.5 V
